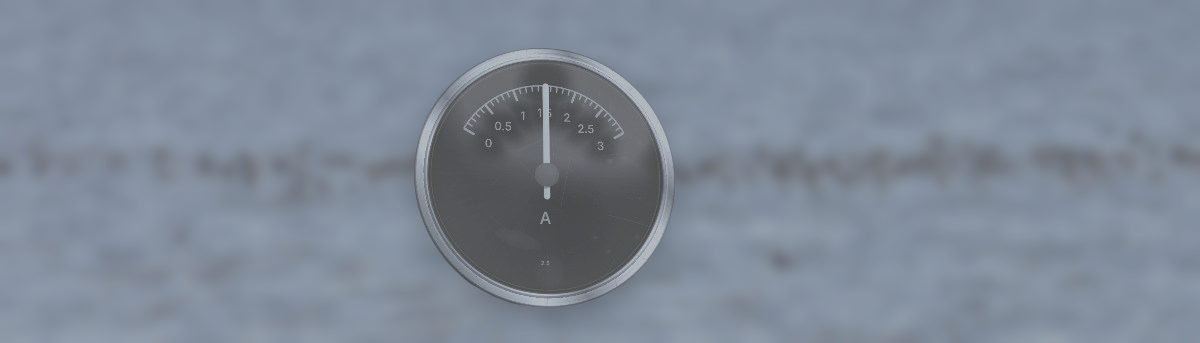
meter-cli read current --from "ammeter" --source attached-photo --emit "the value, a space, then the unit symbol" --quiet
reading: 1.5 A
